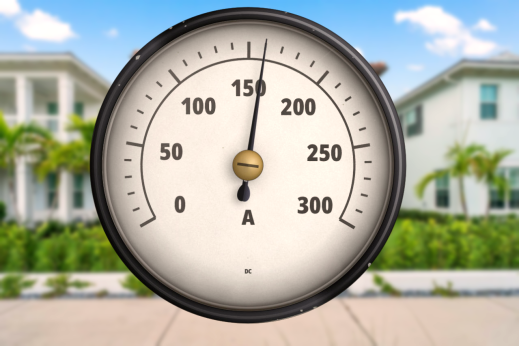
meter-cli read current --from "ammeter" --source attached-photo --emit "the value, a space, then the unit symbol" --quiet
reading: 160 A
